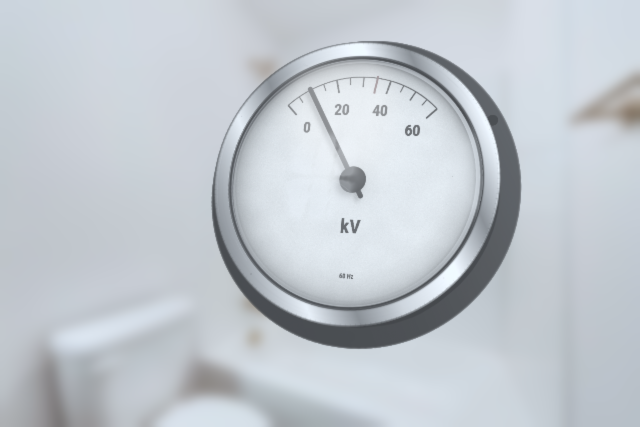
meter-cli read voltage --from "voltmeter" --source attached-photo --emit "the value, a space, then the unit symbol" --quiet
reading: 10 kV
